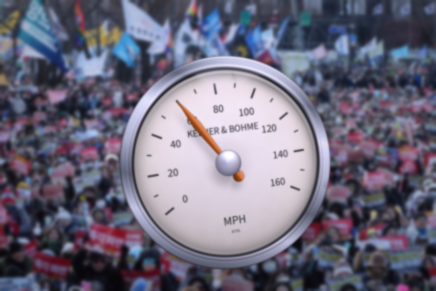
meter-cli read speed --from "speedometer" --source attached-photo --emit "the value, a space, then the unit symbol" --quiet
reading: 60 mph
